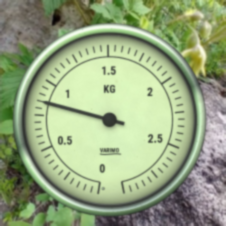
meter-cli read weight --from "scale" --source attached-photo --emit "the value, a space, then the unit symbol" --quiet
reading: 0.85 kg
